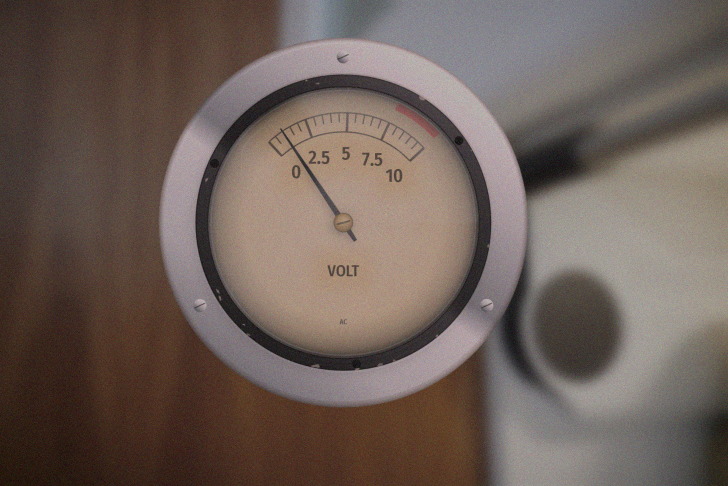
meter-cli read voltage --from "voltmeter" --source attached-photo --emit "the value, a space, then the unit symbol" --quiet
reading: 1 V
